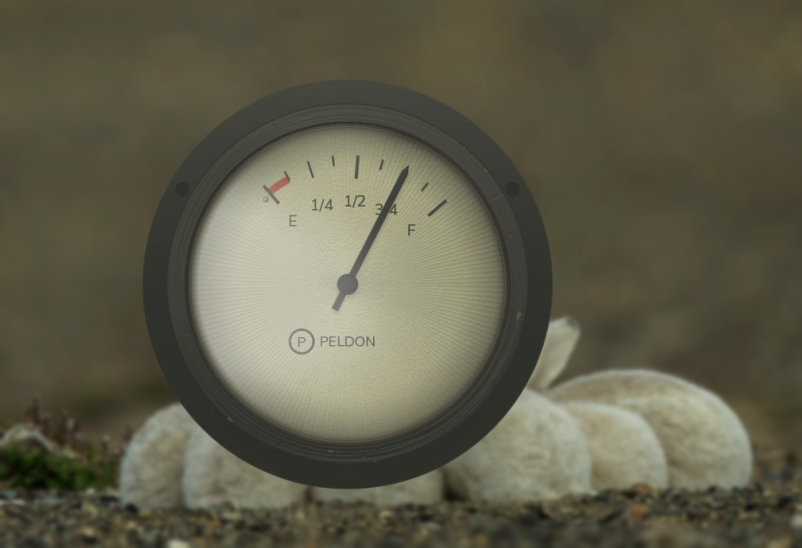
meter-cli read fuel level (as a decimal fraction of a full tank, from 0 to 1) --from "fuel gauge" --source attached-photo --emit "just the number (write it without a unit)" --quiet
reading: 0.75
